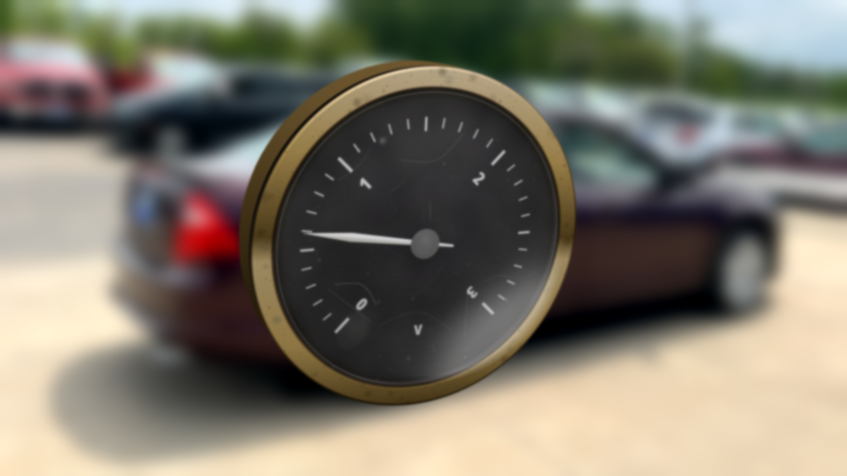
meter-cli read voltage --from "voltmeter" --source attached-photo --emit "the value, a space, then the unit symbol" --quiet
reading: 0.6 V
